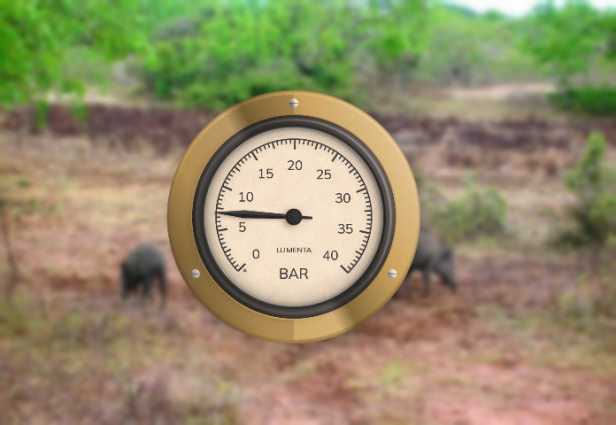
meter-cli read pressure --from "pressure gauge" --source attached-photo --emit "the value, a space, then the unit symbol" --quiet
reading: 7 bar
